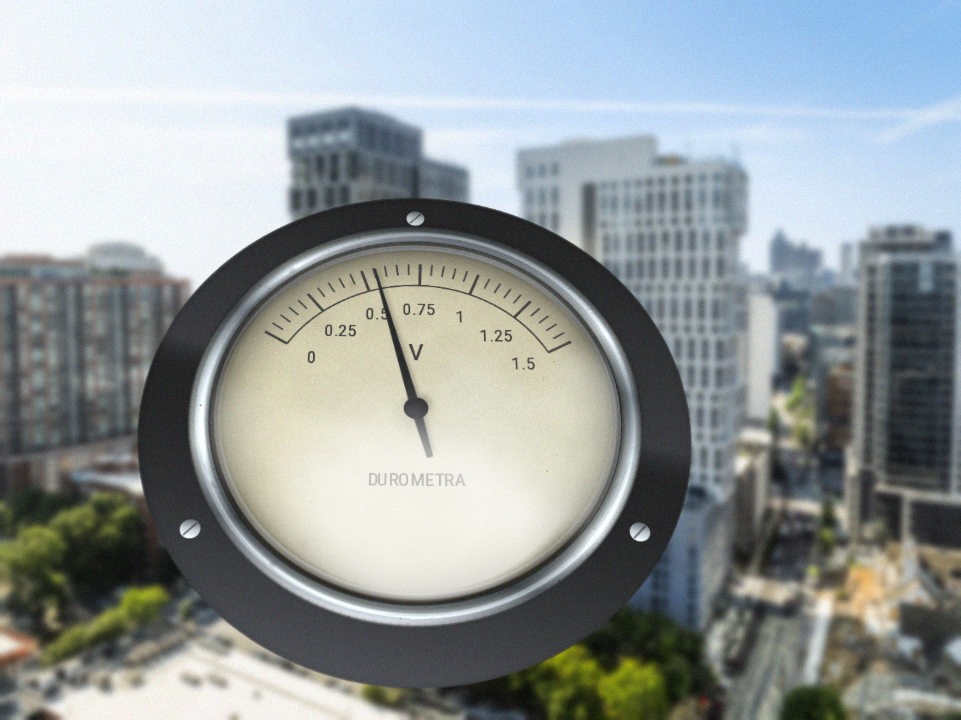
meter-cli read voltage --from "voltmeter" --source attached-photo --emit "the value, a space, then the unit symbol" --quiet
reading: 0.55 V
